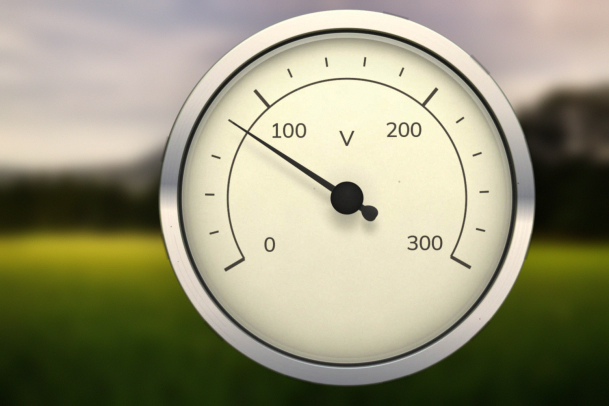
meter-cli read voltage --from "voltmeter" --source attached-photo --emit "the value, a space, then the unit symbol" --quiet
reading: 80 V
